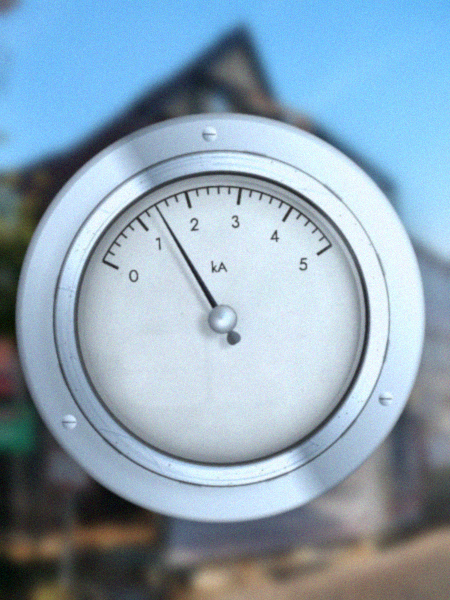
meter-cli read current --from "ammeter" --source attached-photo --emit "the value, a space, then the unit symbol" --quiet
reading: 1.4 kA
